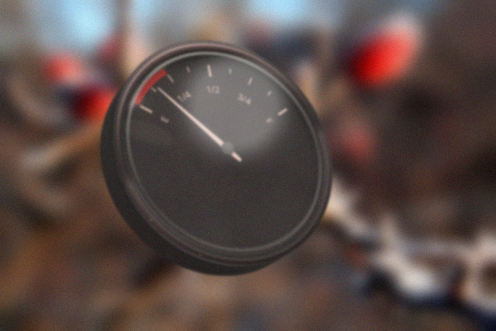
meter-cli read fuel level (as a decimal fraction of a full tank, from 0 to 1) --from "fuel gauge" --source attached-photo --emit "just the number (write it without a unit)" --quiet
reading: 0.125
